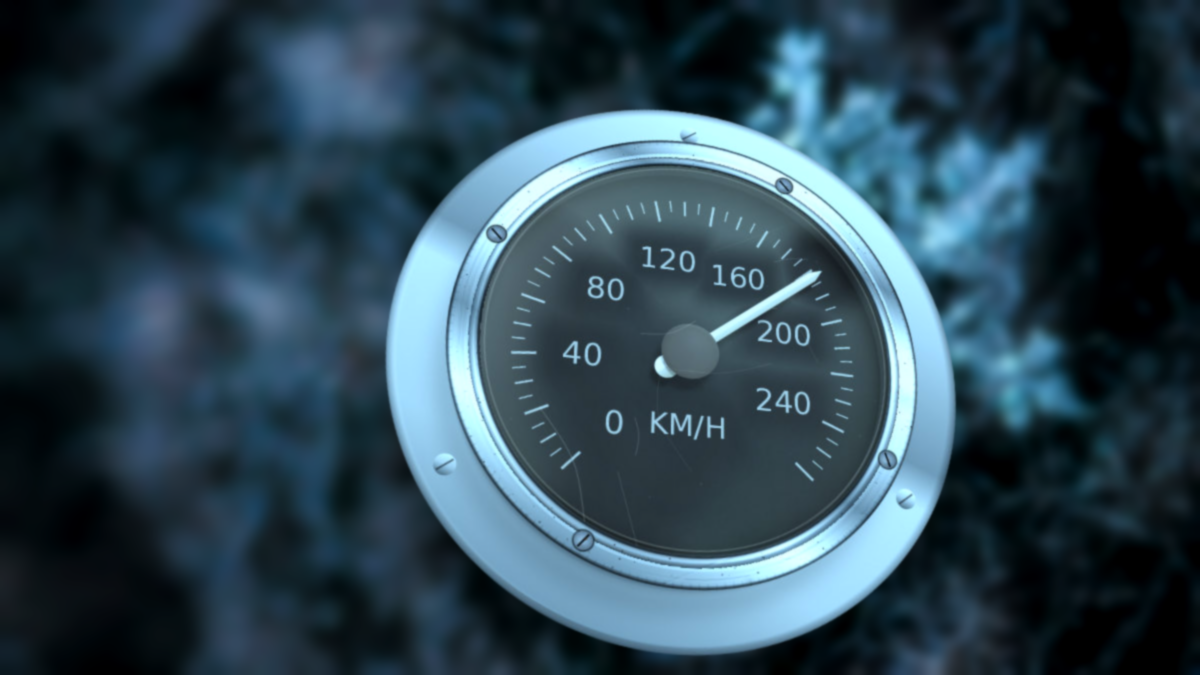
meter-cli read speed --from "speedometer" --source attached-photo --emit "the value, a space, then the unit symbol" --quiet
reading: 182.5 km/h
